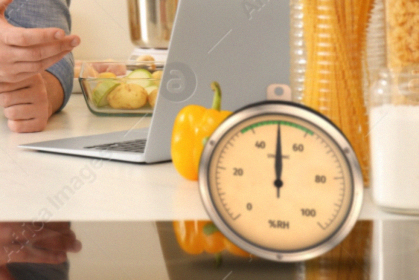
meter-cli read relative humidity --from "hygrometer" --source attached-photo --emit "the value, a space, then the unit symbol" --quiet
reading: 50 %
